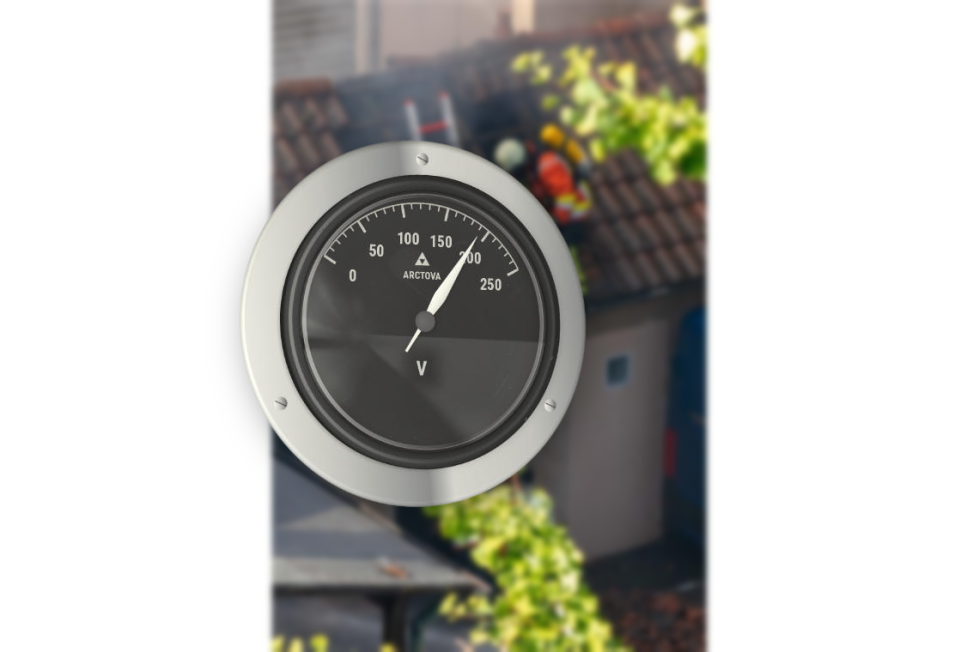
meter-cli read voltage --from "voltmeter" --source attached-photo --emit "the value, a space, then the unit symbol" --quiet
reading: 190 V
